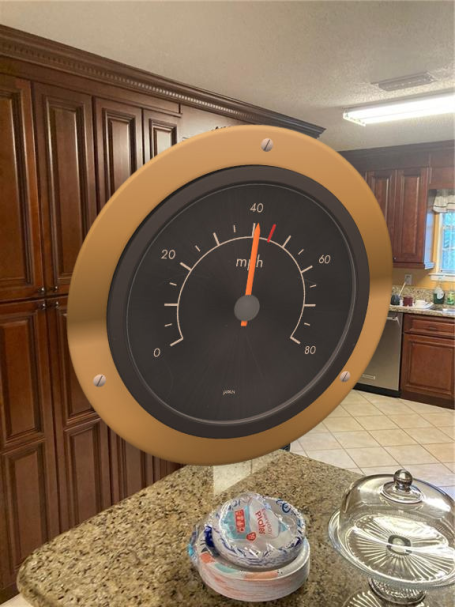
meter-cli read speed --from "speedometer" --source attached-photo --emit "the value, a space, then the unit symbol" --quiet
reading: 40 mph
